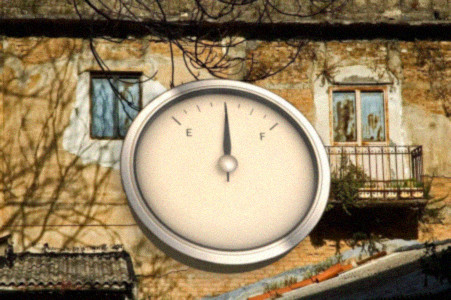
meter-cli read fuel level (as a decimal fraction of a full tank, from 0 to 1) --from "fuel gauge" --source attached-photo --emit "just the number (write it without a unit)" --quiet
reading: 0.5
